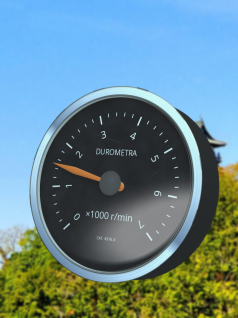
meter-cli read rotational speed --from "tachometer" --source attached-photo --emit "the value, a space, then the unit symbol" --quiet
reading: 1500 rpm
